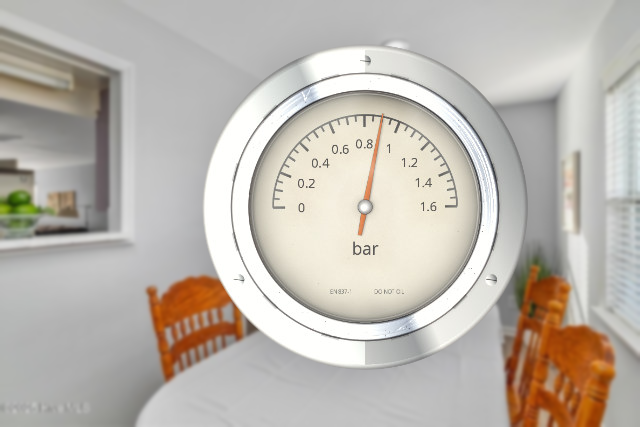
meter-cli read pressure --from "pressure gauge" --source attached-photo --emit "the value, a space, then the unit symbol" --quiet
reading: 0.9 bar
